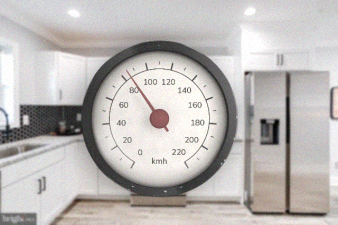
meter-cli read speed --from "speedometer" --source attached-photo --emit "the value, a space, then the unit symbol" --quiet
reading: 85 km/h
